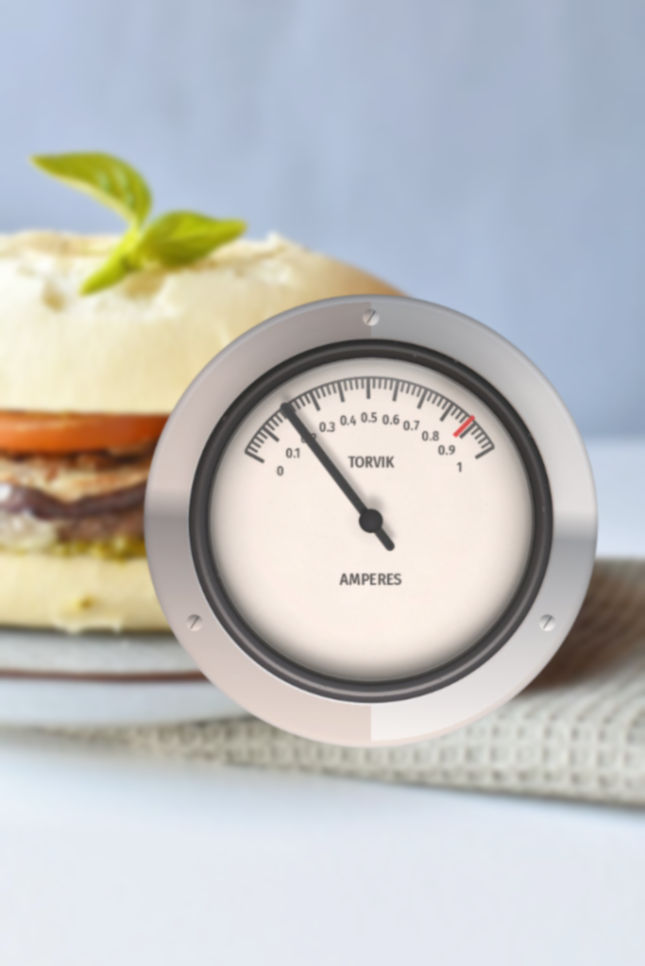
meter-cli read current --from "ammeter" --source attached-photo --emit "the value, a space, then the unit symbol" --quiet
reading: 0.2 A
